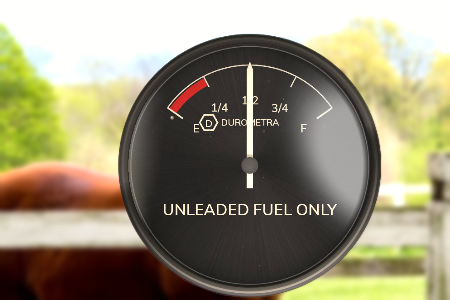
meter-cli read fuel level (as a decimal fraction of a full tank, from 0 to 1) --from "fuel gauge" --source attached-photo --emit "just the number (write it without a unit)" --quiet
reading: 0.5
